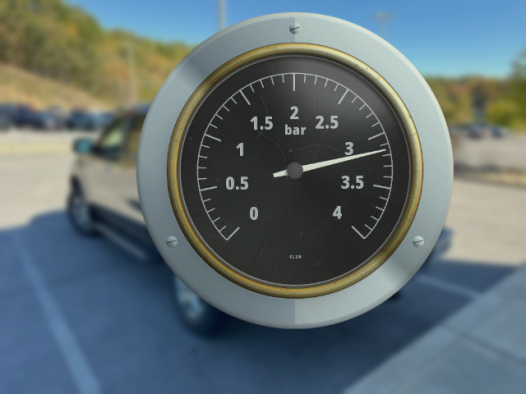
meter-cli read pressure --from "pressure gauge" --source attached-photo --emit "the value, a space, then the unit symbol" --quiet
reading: 3.15 bar
